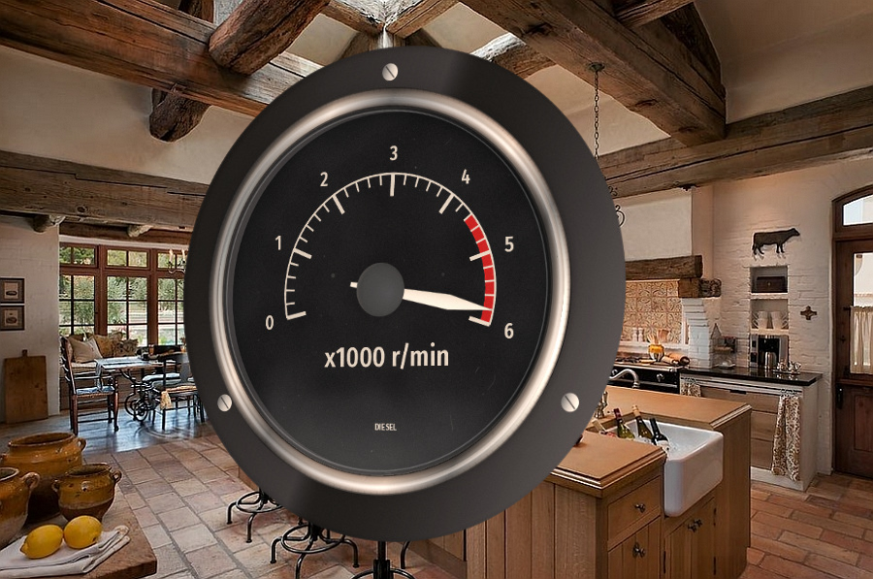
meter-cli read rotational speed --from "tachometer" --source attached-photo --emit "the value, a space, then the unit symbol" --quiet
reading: 5800 rpm
